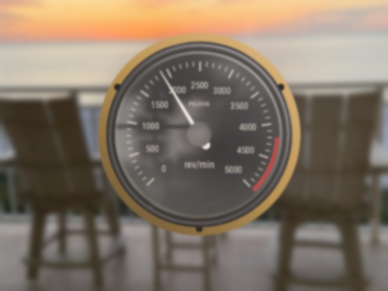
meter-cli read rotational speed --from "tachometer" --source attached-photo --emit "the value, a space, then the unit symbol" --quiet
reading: 1900 rpm
